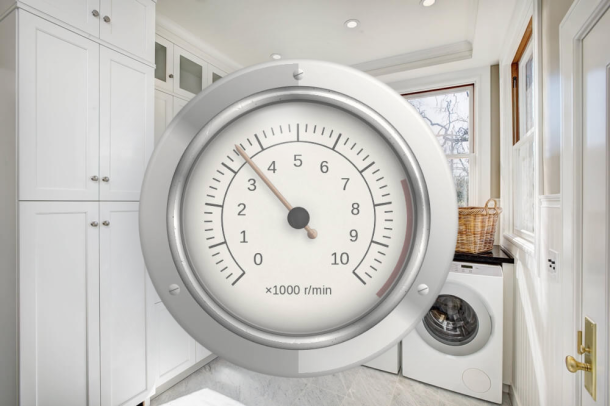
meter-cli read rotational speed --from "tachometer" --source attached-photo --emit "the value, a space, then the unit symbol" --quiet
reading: 3500 rpm
